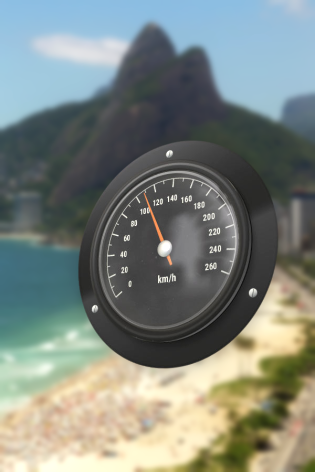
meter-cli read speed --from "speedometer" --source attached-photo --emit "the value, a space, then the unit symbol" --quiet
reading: 110 km/h
